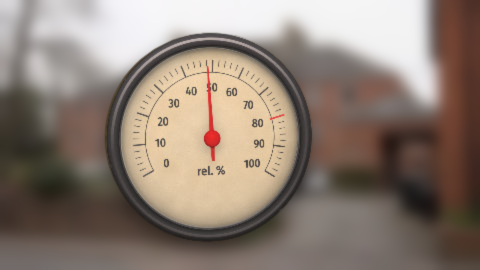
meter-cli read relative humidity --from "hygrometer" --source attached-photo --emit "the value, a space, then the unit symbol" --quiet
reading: 48 %
